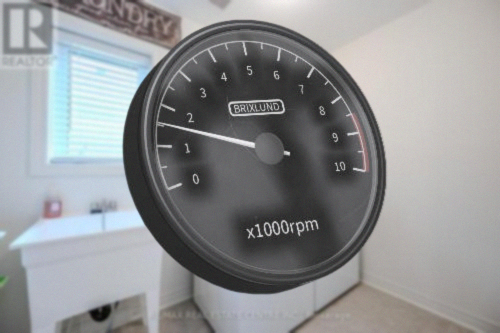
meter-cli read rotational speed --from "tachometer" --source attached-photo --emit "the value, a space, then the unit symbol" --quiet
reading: 1500 rpm
